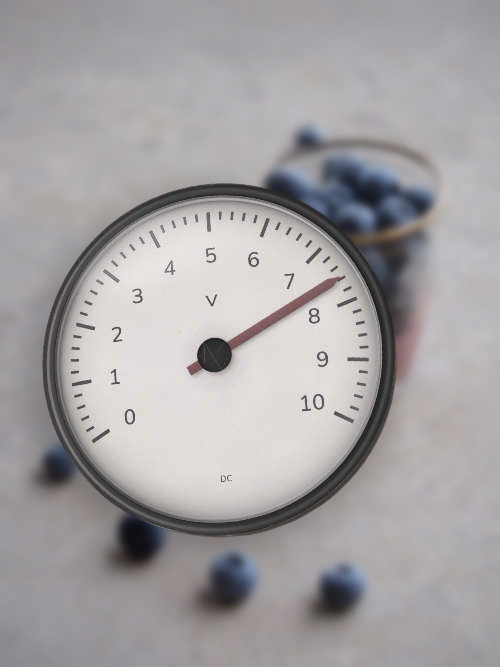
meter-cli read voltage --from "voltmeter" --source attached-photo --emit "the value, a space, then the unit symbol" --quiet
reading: 7.6 V
